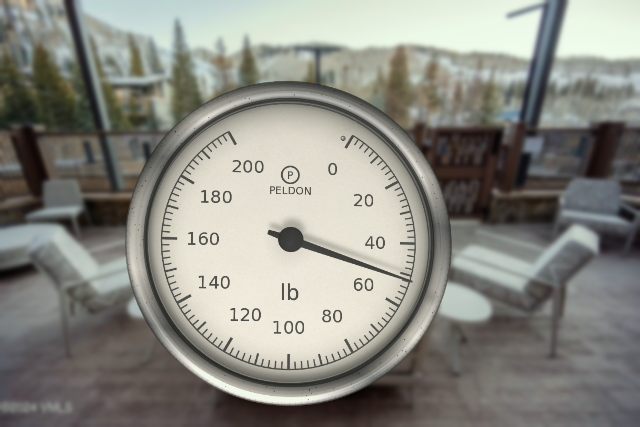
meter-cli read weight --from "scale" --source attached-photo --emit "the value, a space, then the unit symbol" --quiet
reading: 52 lb
